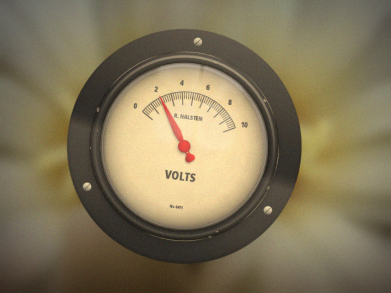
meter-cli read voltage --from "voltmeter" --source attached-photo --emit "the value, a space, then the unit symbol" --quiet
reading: 2 V
